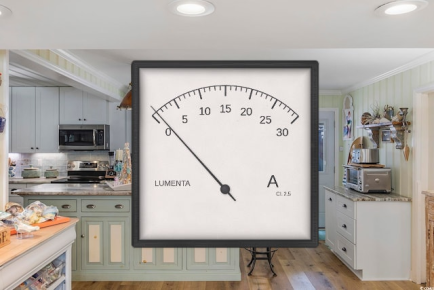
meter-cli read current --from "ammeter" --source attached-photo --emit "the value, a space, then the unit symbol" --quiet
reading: 1 A
